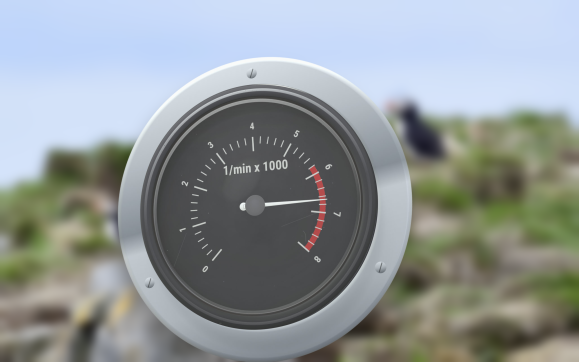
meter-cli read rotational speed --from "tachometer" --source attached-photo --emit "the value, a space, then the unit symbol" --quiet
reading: 6700 rpm
